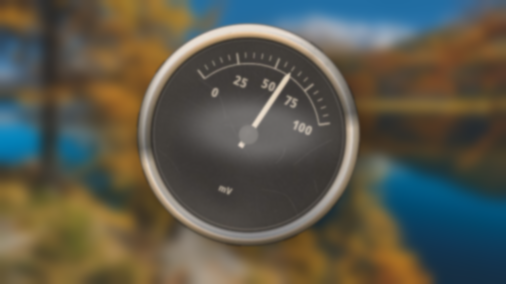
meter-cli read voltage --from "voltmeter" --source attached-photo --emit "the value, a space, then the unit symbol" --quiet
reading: 60 mV
